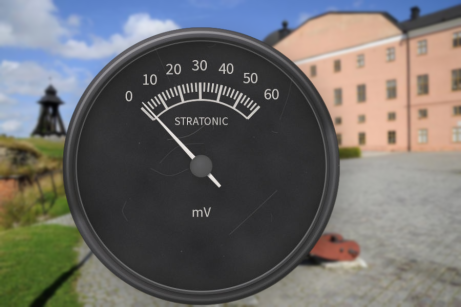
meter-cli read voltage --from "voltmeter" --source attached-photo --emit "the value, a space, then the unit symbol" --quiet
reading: 2 mV
